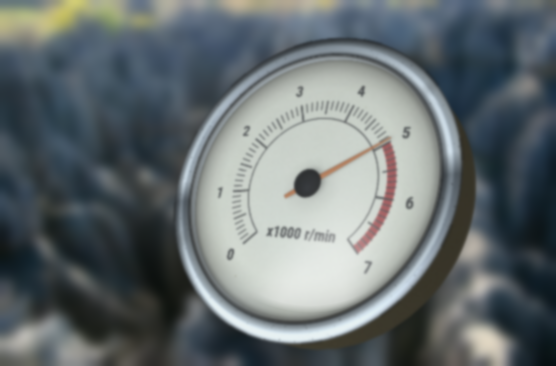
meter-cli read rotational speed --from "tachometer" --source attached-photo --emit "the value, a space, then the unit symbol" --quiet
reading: 5000 rpm
